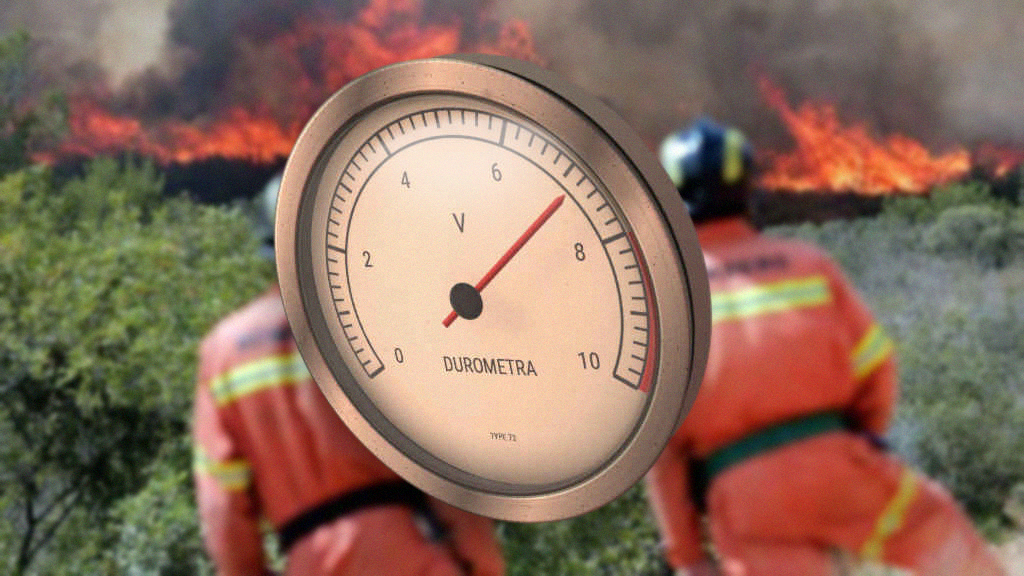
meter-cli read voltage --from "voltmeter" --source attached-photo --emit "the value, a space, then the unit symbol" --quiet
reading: 7.2 V
